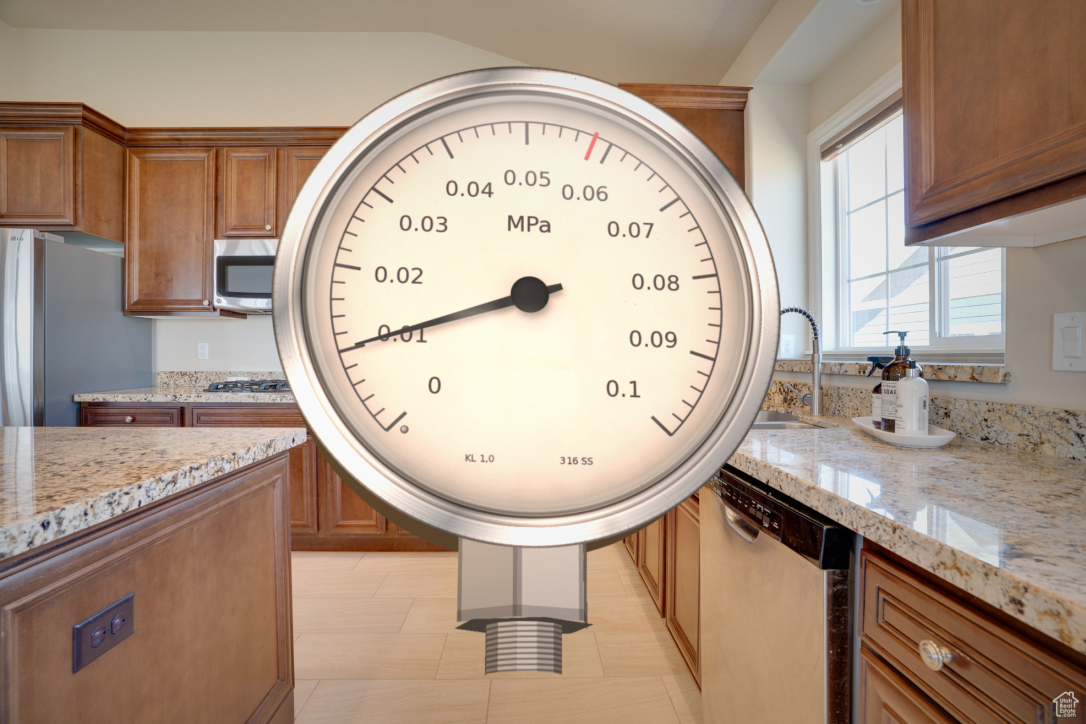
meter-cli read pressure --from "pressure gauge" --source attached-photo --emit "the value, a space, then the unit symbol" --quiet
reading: 0.01 MPa
